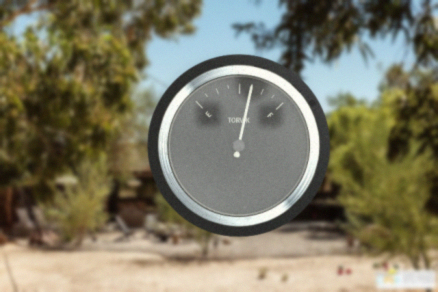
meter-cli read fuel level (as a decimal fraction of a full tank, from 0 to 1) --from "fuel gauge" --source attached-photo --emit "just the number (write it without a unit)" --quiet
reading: 0.625
